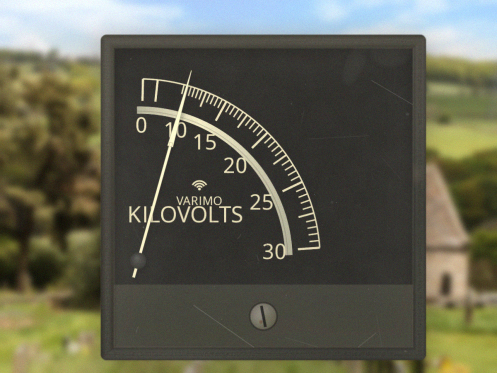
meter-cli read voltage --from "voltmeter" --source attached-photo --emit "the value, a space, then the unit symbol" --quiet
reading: 10 kV
